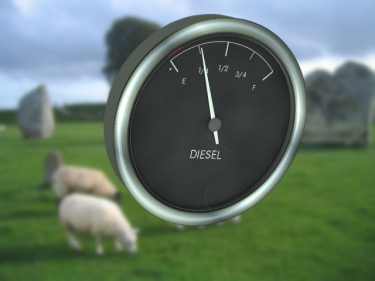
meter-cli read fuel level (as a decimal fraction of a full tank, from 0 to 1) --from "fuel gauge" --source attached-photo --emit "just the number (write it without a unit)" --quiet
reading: 0.25
